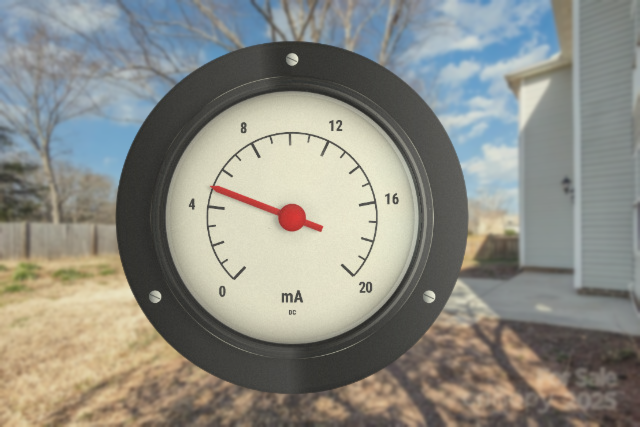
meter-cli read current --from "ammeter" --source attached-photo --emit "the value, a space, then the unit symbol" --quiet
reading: 5 mA
